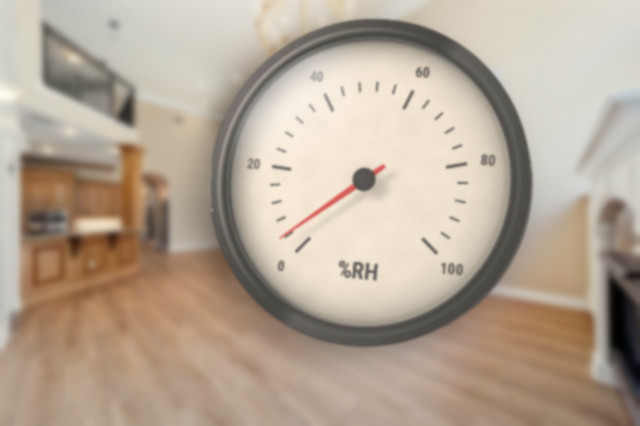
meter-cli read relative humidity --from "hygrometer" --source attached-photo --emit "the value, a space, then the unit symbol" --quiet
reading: 4 %
